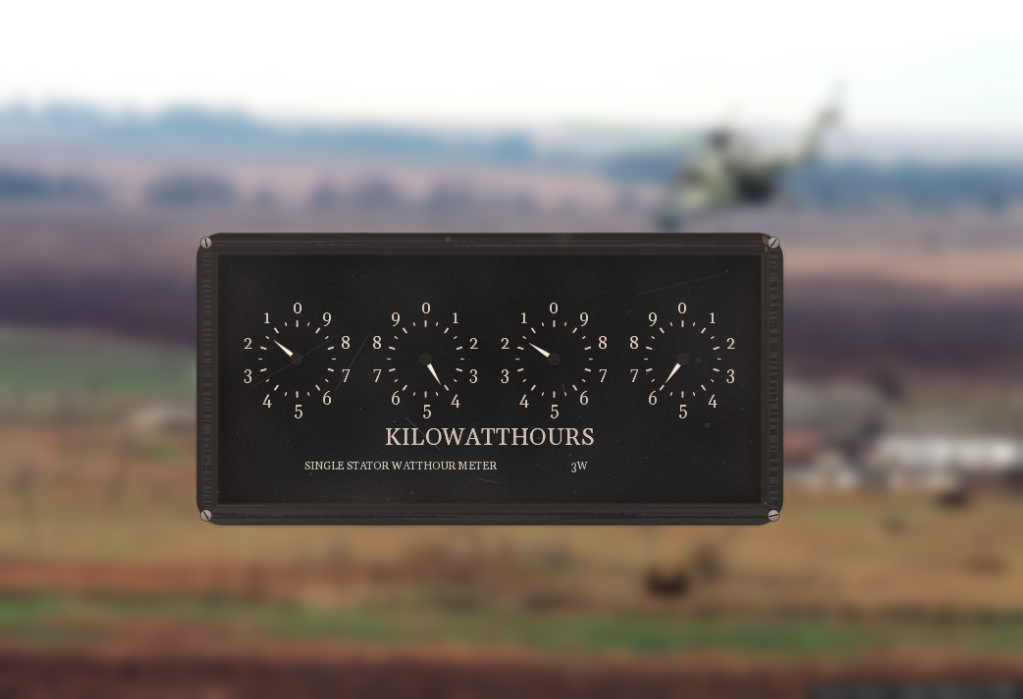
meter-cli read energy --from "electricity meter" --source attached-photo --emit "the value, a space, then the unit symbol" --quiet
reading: 1416 kWh
